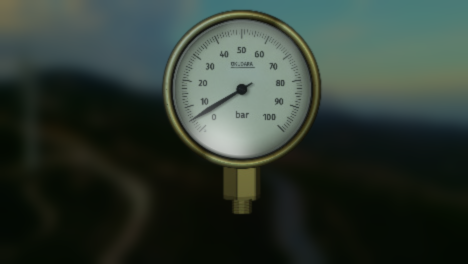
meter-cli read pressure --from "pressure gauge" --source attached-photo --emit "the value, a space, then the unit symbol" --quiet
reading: 5 bar
